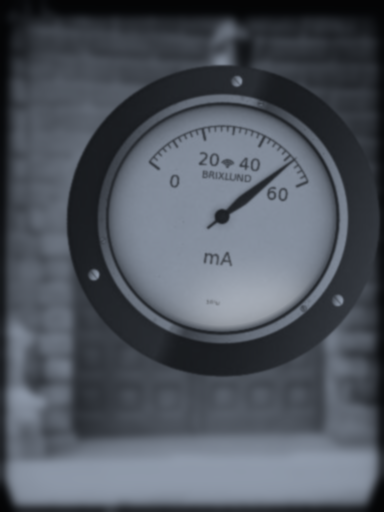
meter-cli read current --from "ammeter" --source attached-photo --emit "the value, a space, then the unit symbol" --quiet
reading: 52 mA
